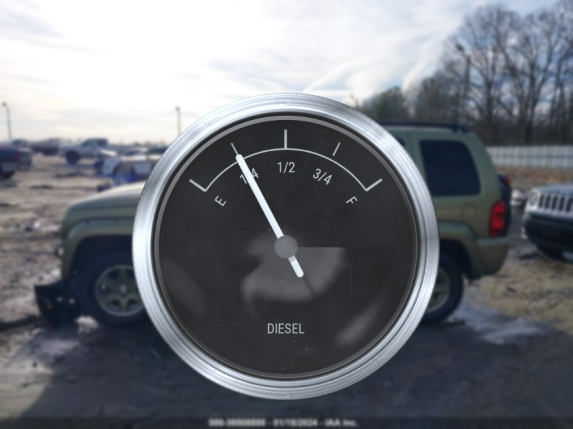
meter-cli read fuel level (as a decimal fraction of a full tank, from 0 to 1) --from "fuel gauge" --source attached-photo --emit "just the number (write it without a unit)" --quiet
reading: 0.25
